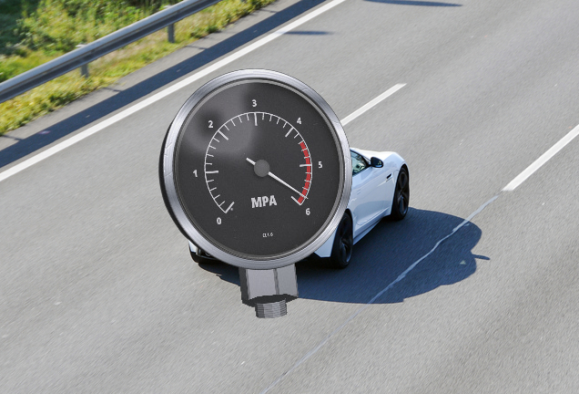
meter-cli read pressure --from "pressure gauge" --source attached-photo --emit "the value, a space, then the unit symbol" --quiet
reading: 5.8 MPa
